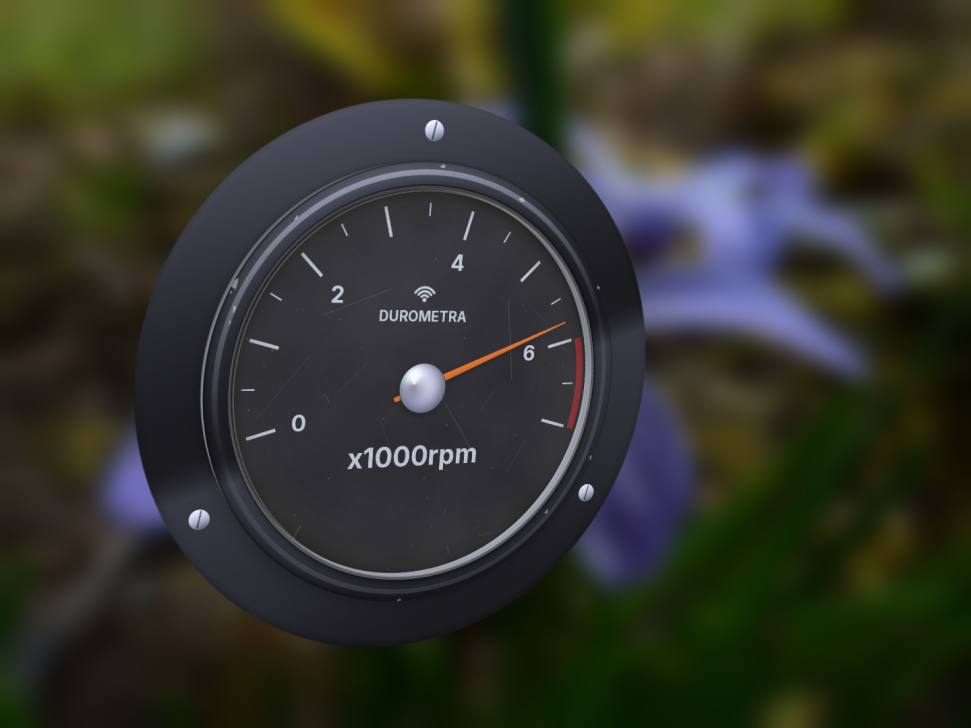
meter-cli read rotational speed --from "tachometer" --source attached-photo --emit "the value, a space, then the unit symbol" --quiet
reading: 5750 rpm
